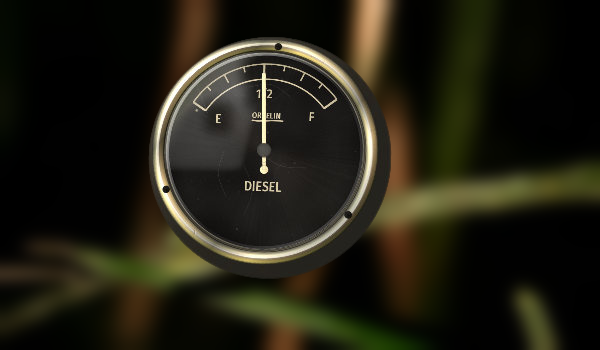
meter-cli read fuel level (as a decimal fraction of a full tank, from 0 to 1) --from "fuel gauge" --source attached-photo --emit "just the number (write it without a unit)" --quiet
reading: 0.5
